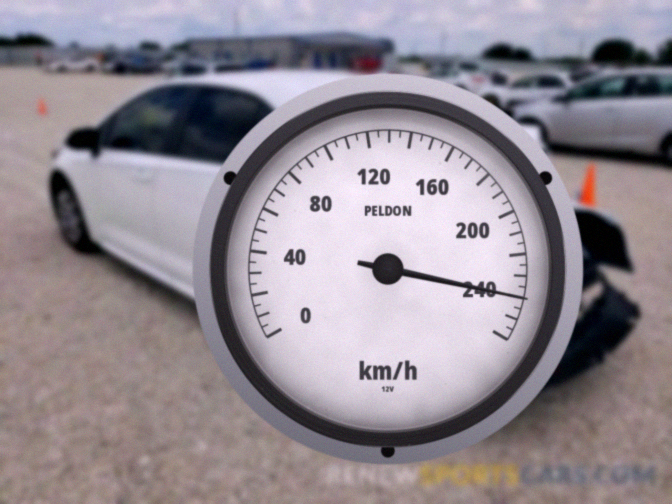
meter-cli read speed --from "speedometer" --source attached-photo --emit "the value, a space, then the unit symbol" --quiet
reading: 240 km/h
